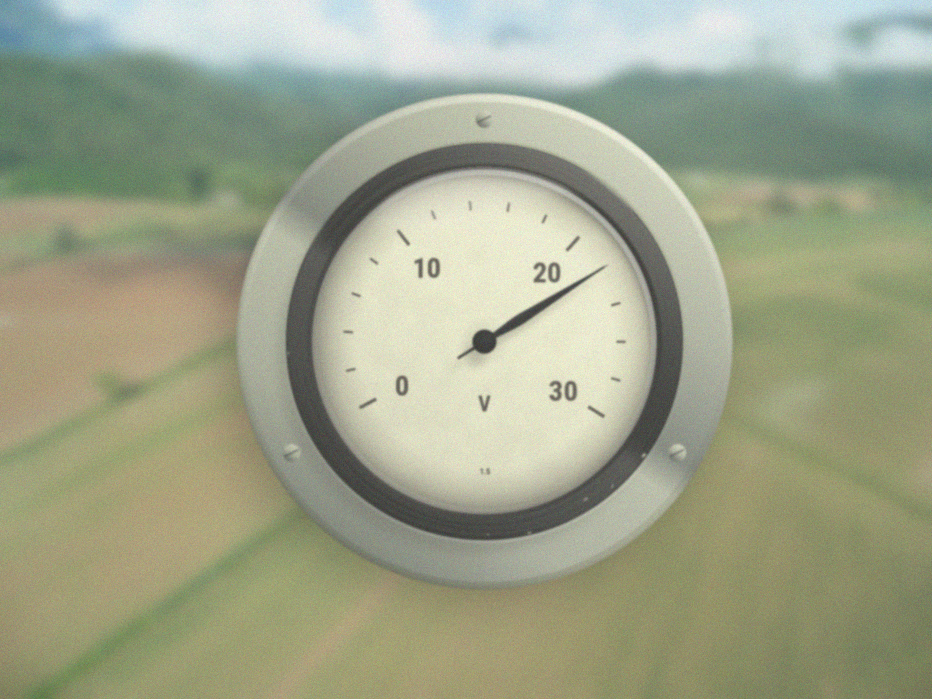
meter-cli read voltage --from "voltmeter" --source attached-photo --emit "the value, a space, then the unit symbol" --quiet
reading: 22 V
